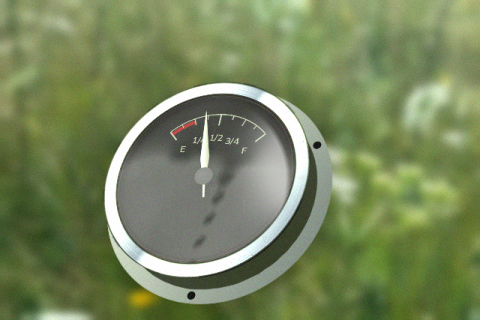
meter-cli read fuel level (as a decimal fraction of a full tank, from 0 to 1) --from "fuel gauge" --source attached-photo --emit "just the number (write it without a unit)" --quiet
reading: 0.375
